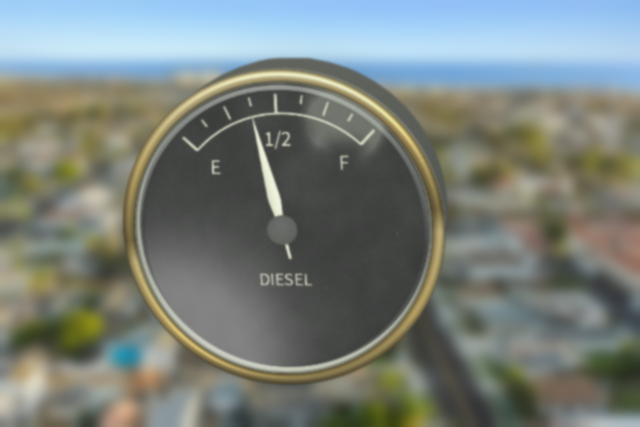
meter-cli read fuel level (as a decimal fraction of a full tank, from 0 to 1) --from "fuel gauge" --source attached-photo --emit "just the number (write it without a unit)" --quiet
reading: 0.375
